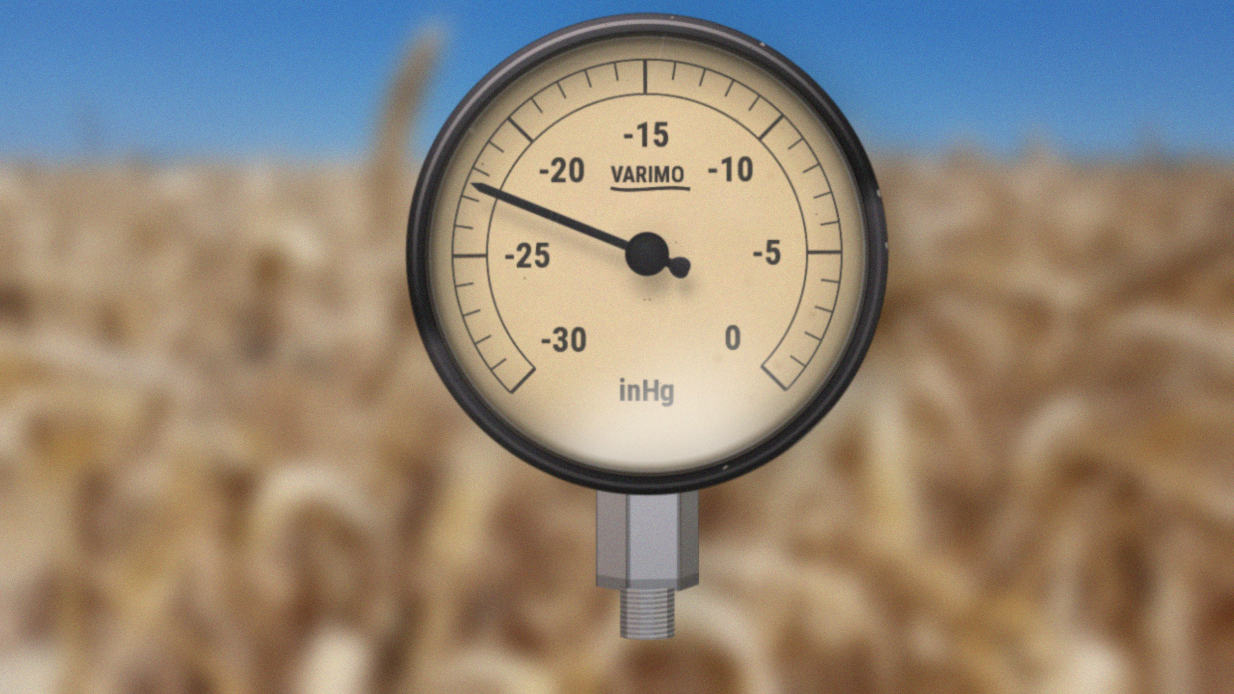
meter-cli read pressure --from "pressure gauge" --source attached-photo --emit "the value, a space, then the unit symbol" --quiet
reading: -22.5 inHg
